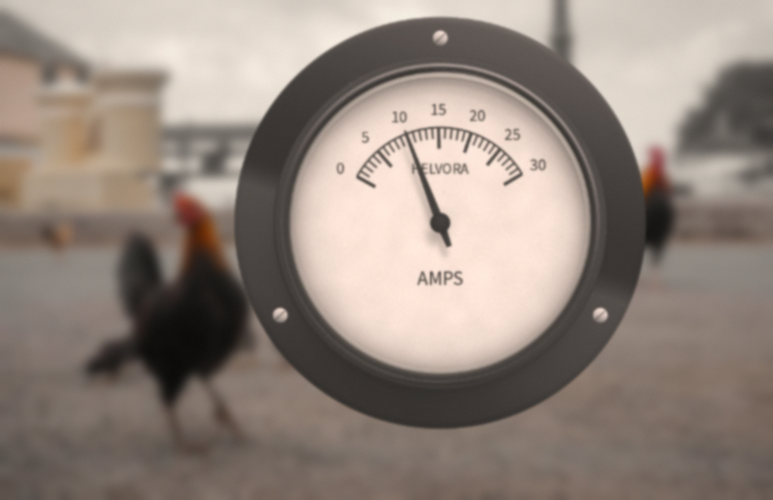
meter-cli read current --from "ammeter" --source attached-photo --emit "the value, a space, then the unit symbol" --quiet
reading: 10 A
